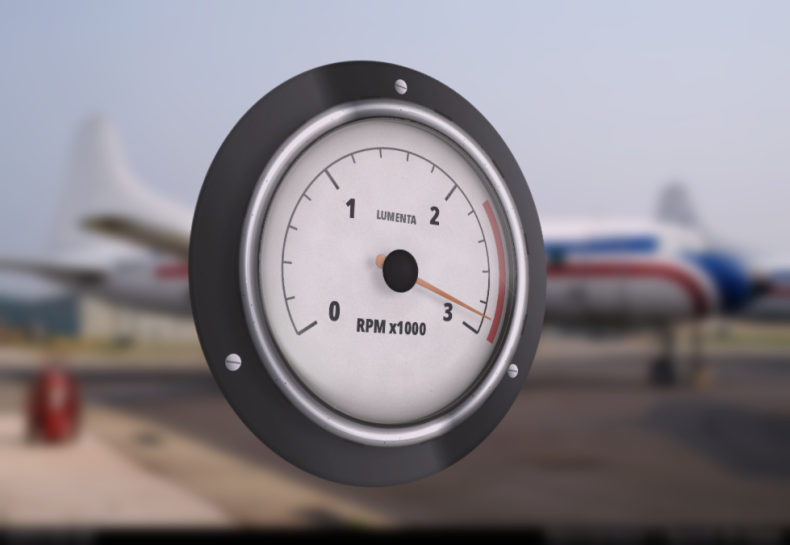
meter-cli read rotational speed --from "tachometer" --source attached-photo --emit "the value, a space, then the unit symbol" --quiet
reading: 2900 rpm
